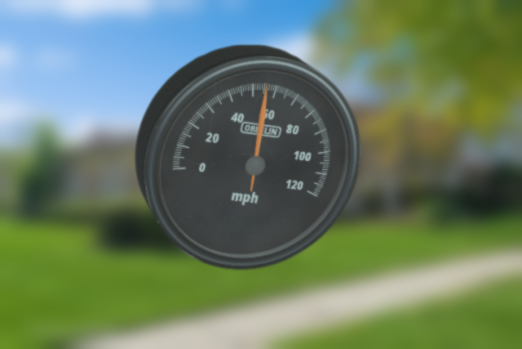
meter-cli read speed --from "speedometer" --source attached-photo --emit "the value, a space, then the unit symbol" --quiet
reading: 55 mph
